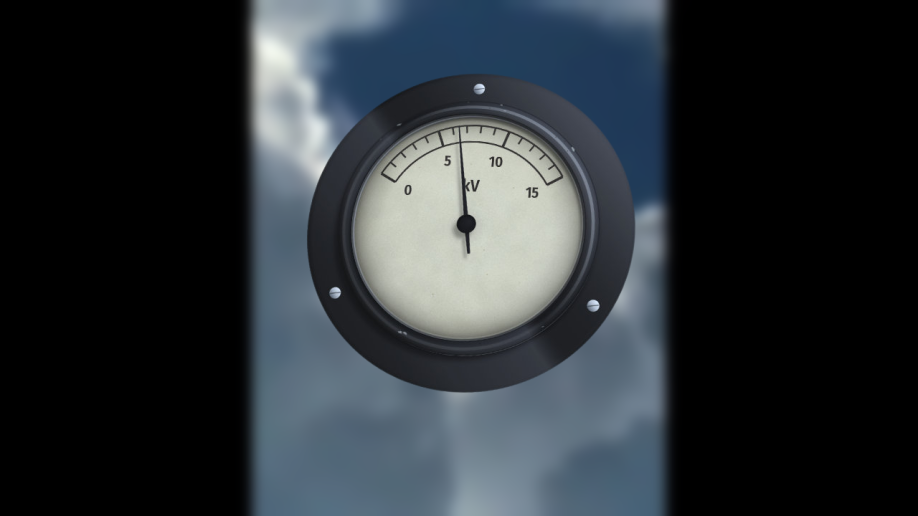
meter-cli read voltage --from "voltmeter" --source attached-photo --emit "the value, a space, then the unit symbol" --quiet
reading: 6.5 kV
